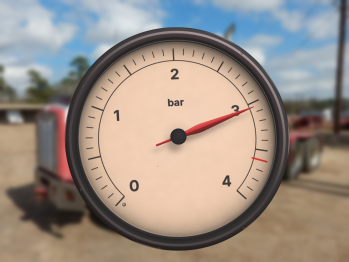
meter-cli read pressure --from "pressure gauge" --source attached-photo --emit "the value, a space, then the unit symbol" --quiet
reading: 3.05 bar
